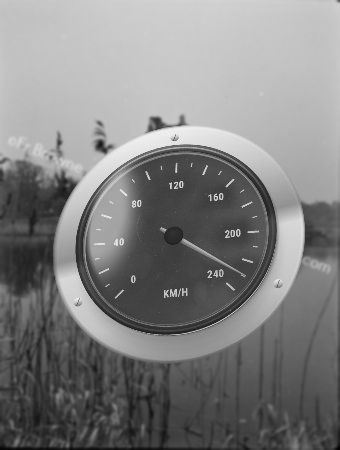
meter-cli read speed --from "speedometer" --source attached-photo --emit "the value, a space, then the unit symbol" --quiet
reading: 230 km/h
